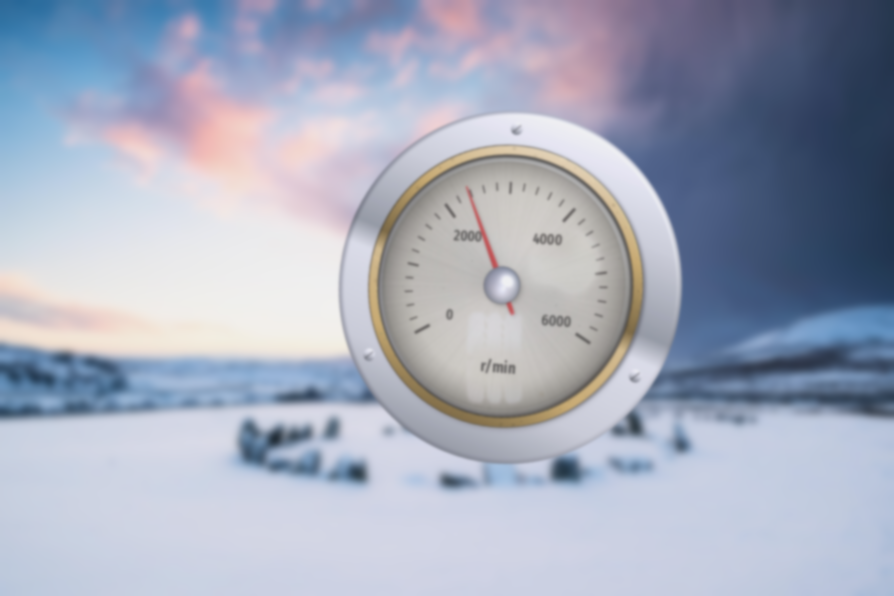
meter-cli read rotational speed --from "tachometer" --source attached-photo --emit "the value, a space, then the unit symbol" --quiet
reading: 2400 rpm
